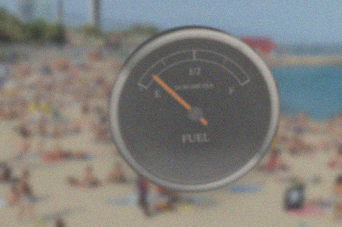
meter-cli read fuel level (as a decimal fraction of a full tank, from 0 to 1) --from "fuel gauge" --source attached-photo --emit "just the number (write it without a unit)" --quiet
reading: 0.125
